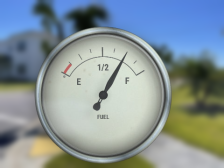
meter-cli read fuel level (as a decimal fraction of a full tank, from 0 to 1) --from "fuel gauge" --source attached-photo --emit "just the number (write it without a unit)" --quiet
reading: 0.75
